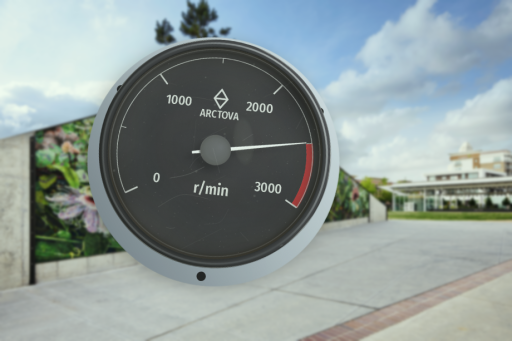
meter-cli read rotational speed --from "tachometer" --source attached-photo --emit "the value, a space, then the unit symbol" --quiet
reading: 2500 rpm
